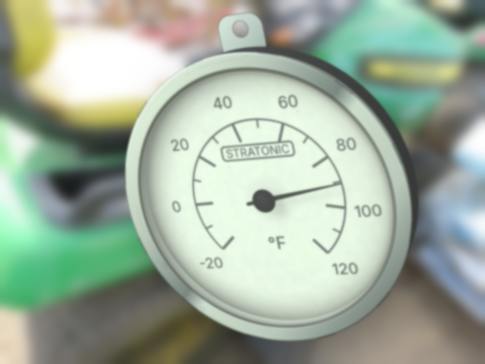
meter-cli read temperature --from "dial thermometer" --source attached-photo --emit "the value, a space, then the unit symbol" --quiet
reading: 90 °F
